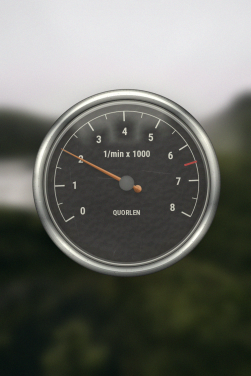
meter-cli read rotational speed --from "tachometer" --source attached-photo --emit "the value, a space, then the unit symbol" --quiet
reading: 2000 rpm
